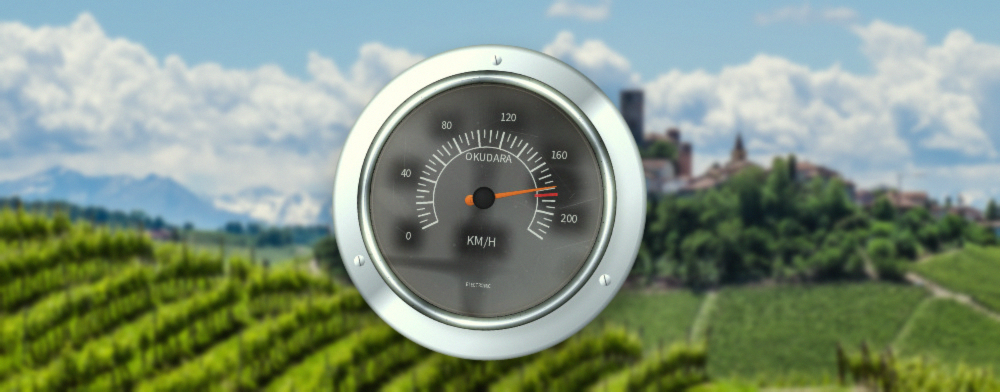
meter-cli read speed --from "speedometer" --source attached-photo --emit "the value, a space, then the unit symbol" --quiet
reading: 180 km/h
